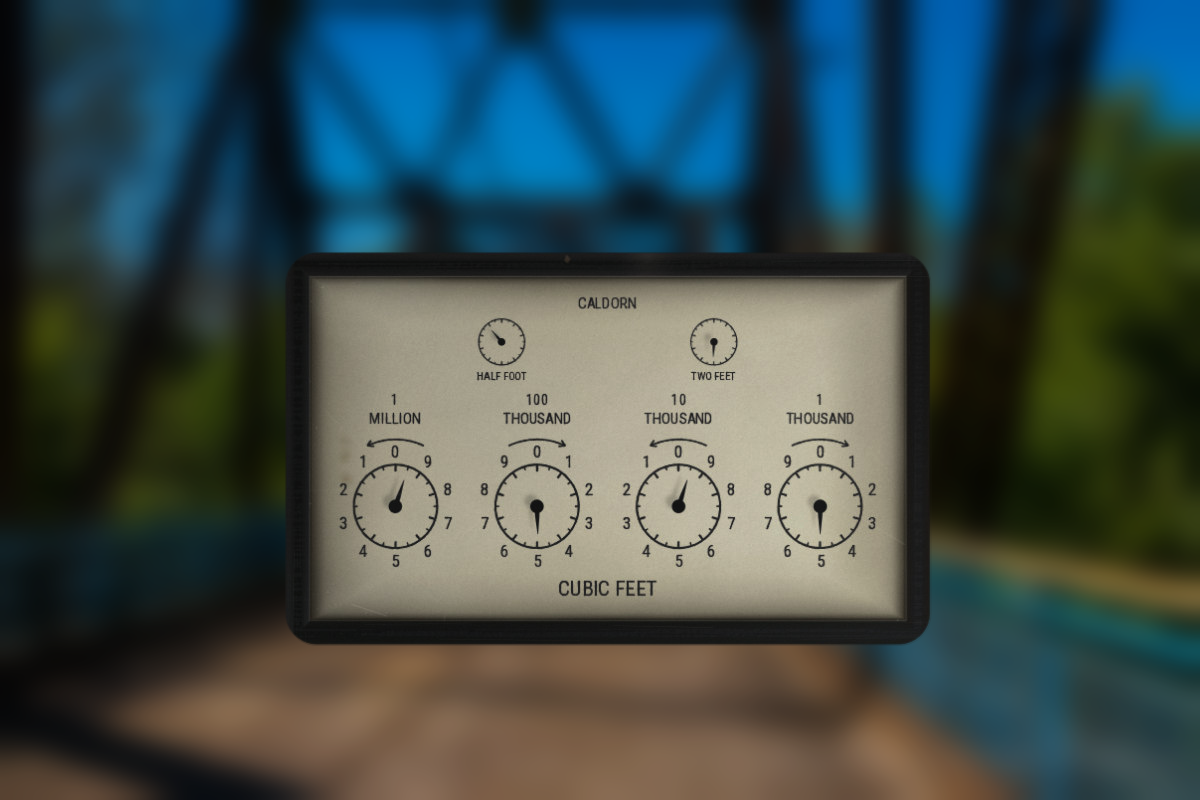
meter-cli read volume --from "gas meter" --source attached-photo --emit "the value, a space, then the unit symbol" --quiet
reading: 949500 ft³
